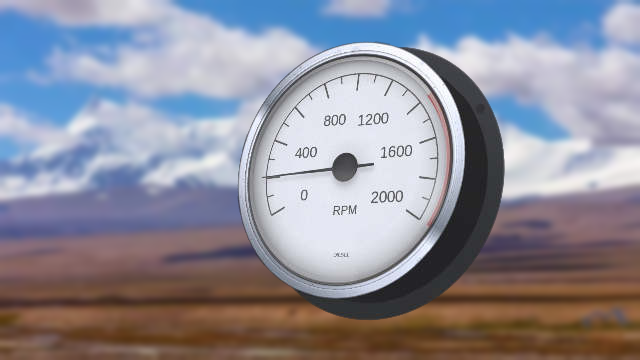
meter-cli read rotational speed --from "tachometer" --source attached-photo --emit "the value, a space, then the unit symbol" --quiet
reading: 200 rpm
